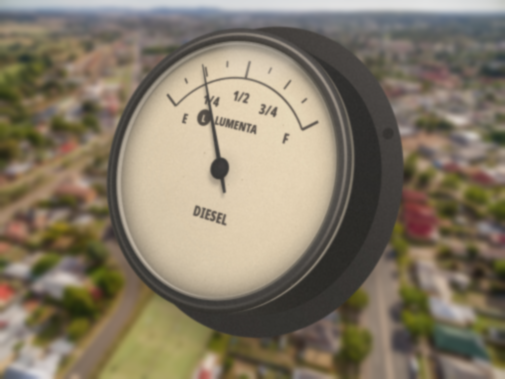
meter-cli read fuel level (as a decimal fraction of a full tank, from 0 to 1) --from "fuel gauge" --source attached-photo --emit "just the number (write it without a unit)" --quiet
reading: 0.25
